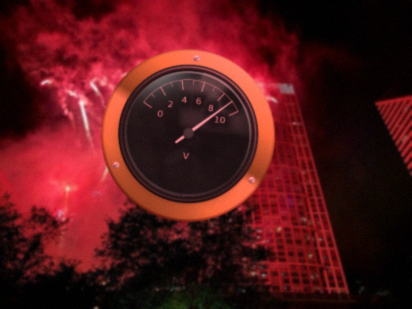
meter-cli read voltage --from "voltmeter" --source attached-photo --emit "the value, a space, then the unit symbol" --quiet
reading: 9 V
